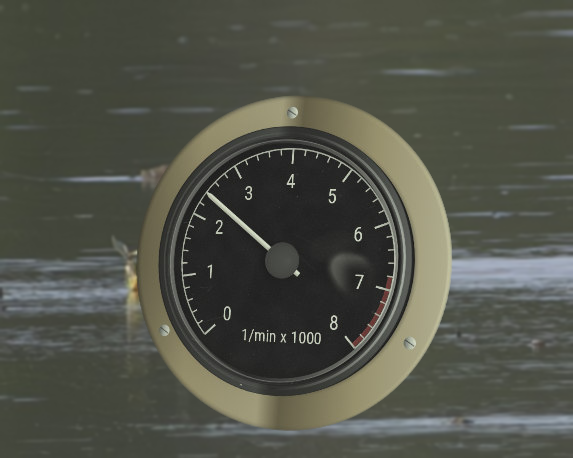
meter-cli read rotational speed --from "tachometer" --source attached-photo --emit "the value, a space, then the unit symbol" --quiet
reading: 2400 rpm
